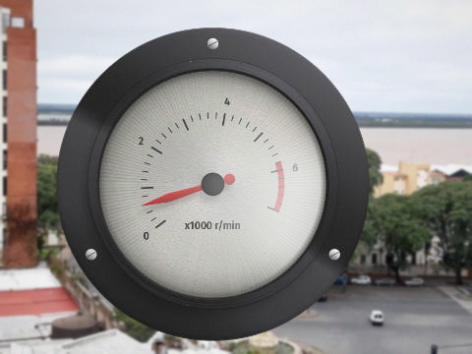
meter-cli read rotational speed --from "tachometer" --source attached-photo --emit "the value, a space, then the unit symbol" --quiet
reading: 600 rpm
